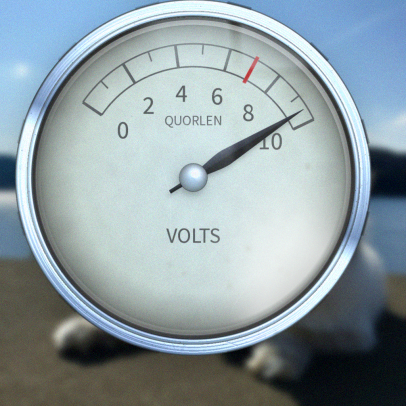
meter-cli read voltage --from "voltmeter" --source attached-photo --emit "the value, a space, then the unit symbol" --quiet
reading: 9.5 V
